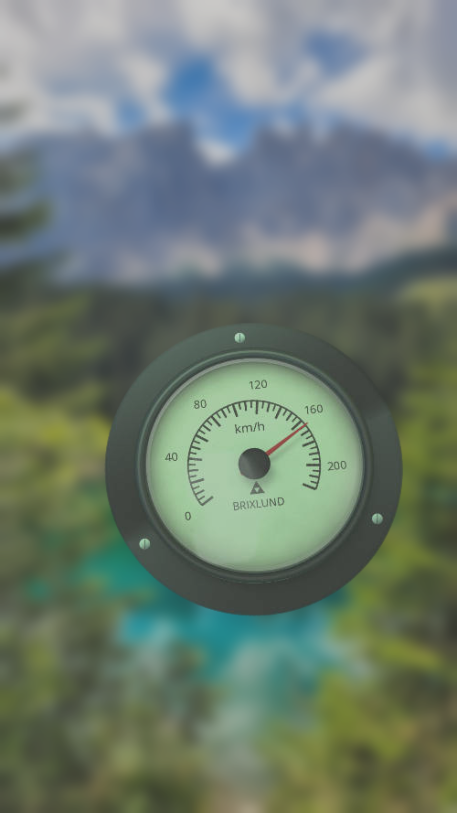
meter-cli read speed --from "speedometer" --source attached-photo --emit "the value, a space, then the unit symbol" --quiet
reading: 165 km/h
